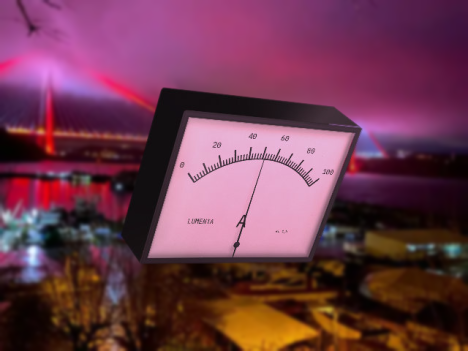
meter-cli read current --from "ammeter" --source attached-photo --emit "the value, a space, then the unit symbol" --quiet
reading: 50 A
